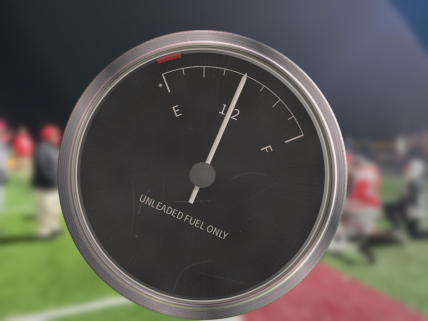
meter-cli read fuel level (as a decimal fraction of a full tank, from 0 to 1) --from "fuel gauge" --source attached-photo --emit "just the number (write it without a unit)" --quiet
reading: 0.5
